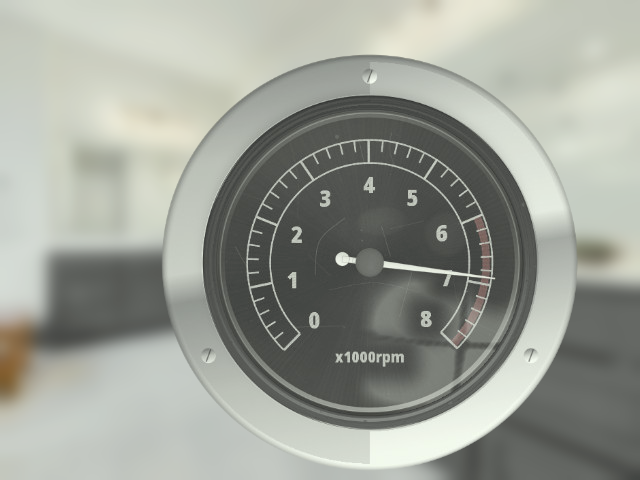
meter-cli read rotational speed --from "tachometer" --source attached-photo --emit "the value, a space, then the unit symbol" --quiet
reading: 6900 rpm
